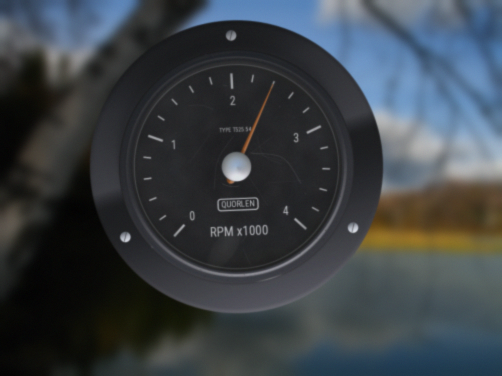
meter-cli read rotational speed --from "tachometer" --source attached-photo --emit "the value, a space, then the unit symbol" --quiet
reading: 2400 rpm
